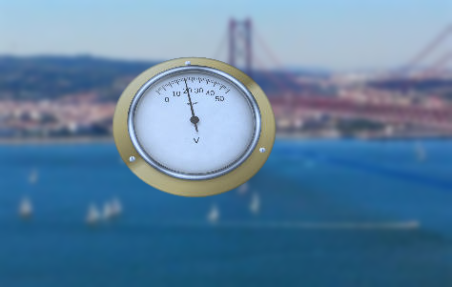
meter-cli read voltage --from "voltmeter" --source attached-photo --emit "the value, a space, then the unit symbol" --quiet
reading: 20 V
